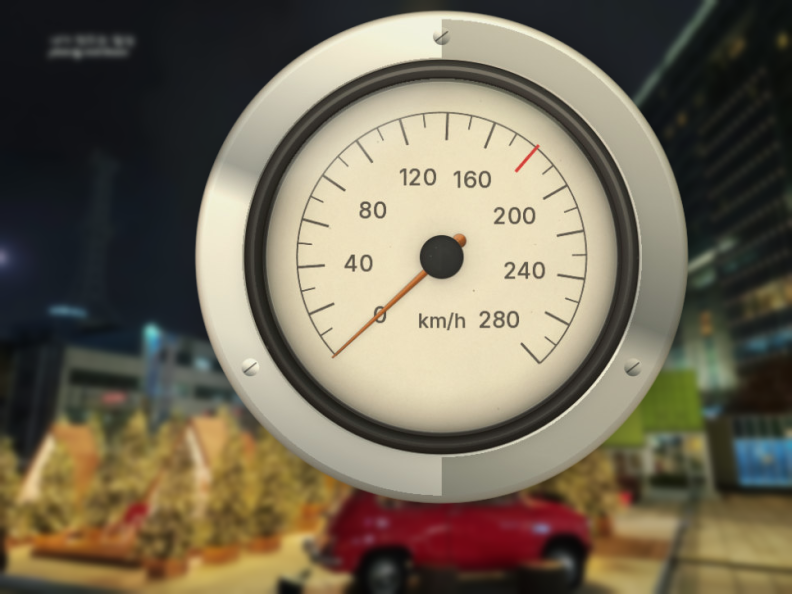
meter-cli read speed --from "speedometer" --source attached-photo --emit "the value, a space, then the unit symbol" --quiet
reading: 0 km/h
